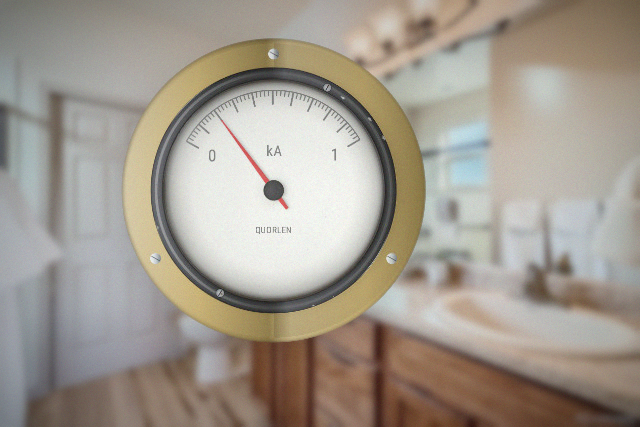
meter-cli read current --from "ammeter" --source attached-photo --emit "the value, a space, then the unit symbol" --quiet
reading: 0.2 kA
